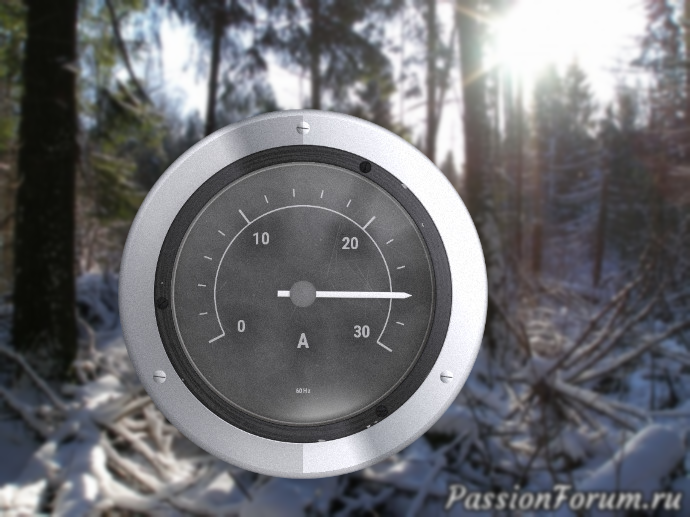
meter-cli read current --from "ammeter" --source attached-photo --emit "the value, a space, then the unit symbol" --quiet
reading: 26 A
